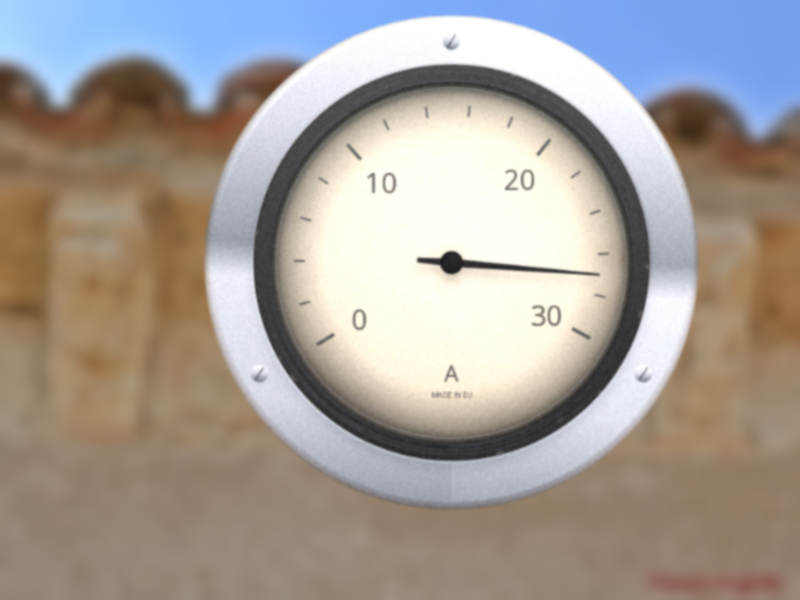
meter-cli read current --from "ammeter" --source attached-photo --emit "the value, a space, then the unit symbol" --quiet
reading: 27 A
